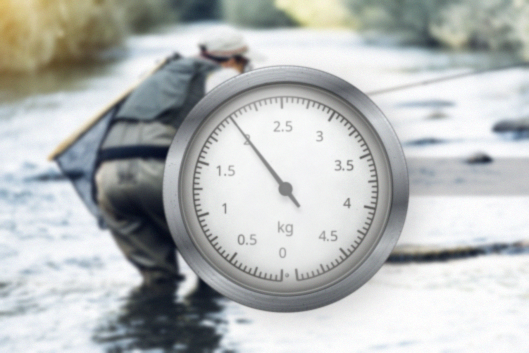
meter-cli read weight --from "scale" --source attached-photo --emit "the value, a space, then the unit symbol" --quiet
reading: 2 kg
